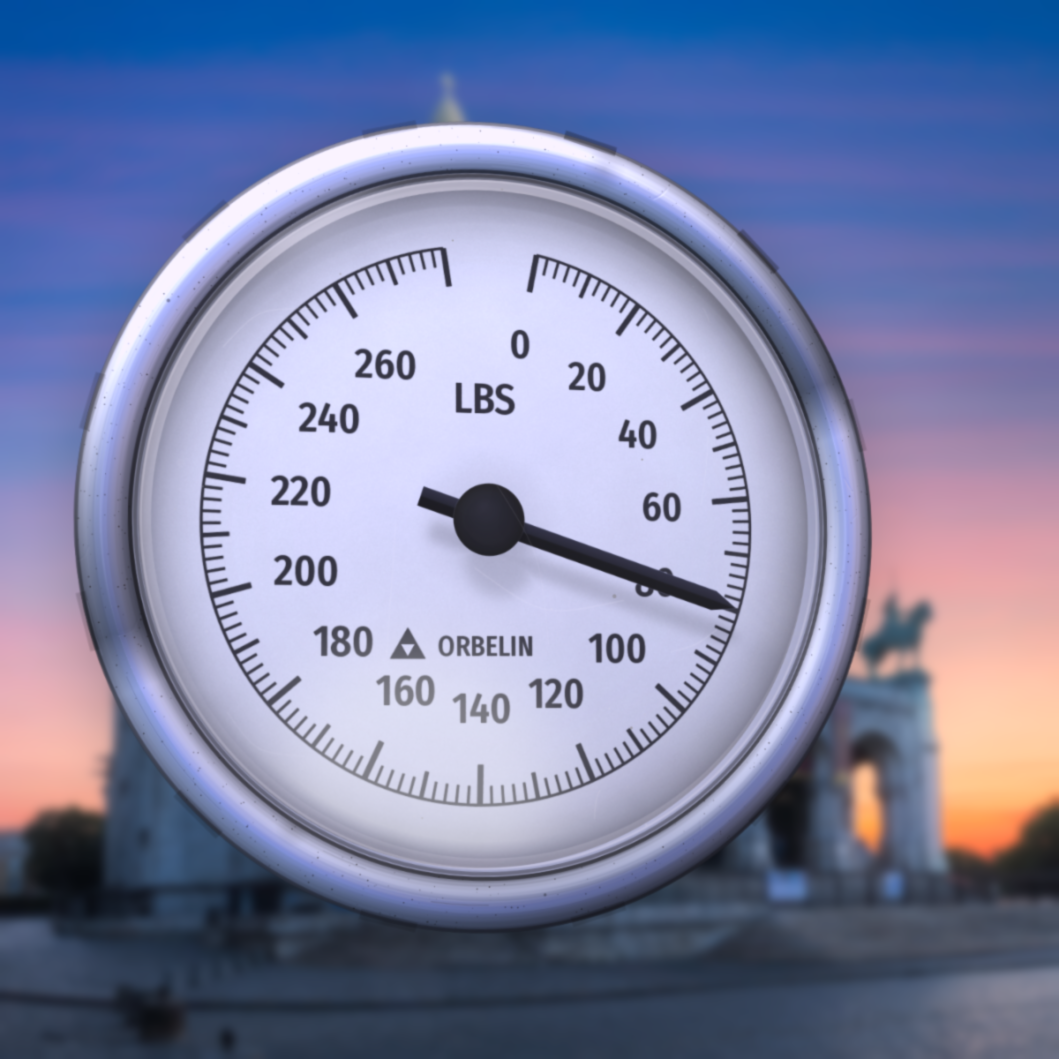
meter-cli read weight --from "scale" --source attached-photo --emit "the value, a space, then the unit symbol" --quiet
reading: 80 lb
